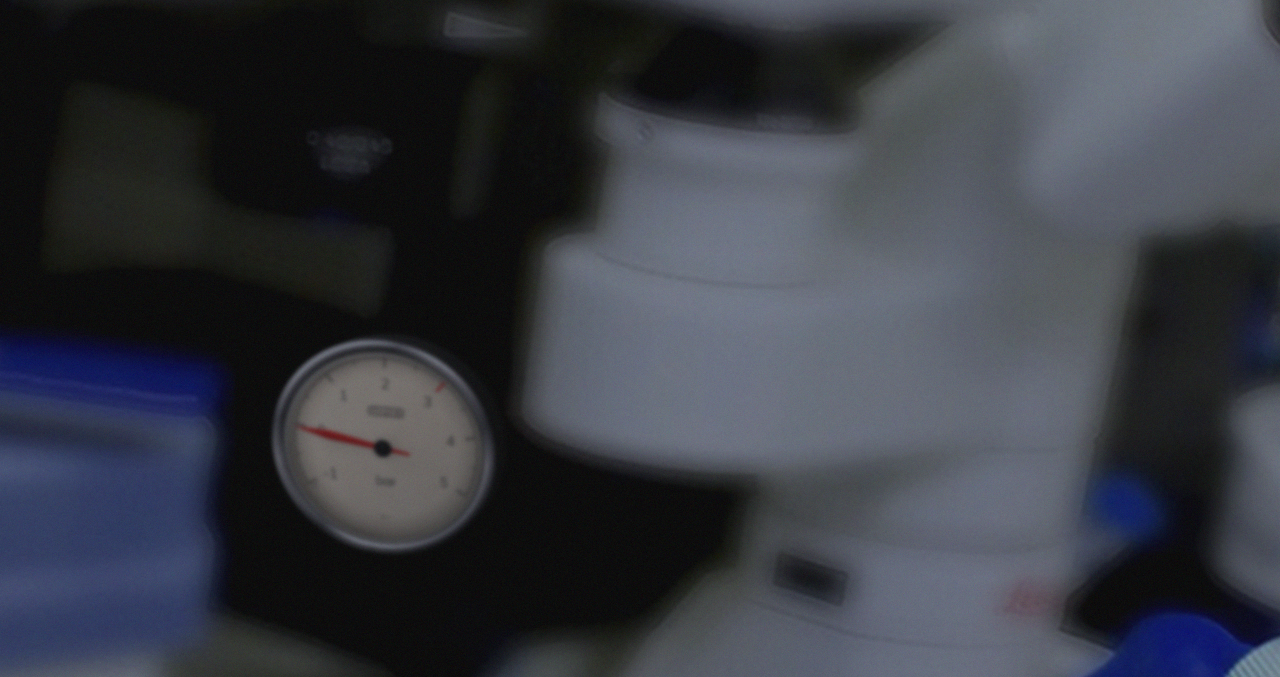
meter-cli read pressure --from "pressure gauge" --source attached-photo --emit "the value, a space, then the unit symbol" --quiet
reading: 0 bar
